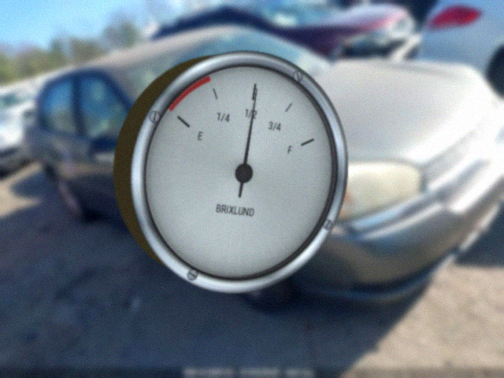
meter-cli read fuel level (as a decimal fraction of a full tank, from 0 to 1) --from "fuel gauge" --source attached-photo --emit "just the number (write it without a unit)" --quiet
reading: 0.5
